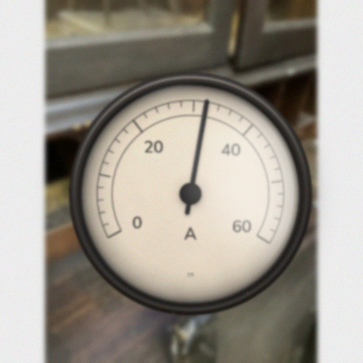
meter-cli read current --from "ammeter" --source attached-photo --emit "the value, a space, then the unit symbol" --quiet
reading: 32 A
